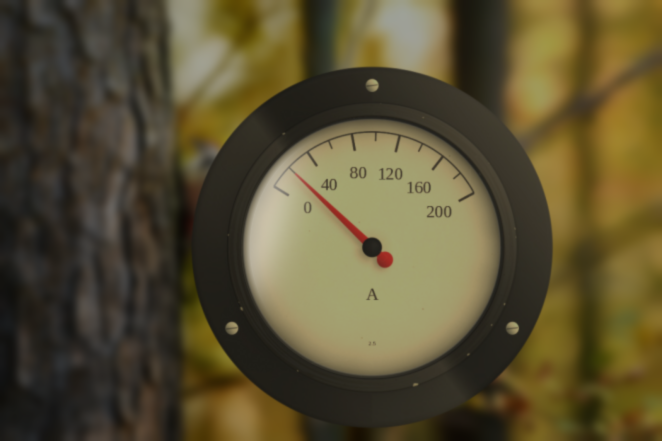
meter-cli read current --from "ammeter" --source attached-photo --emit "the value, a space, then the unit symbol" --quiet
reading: 20 A
